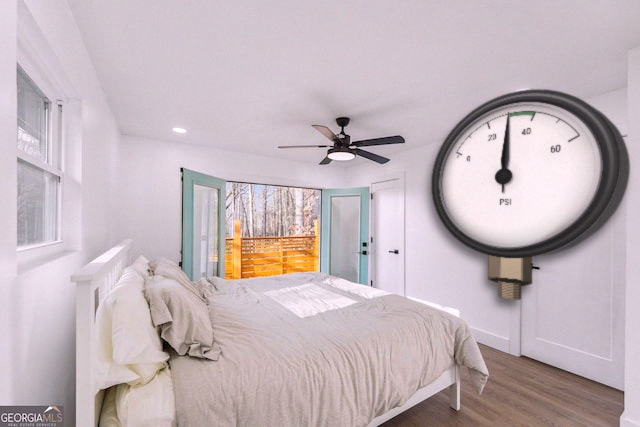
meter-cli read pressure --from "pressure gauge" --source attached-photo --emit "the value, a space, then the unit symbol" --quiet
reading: 30 psi
